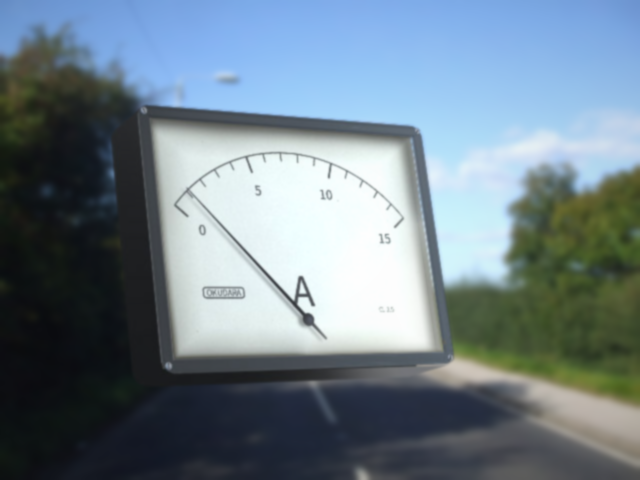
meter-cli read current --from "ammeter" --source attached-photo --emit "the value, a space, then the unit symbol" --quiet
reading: 1 A
